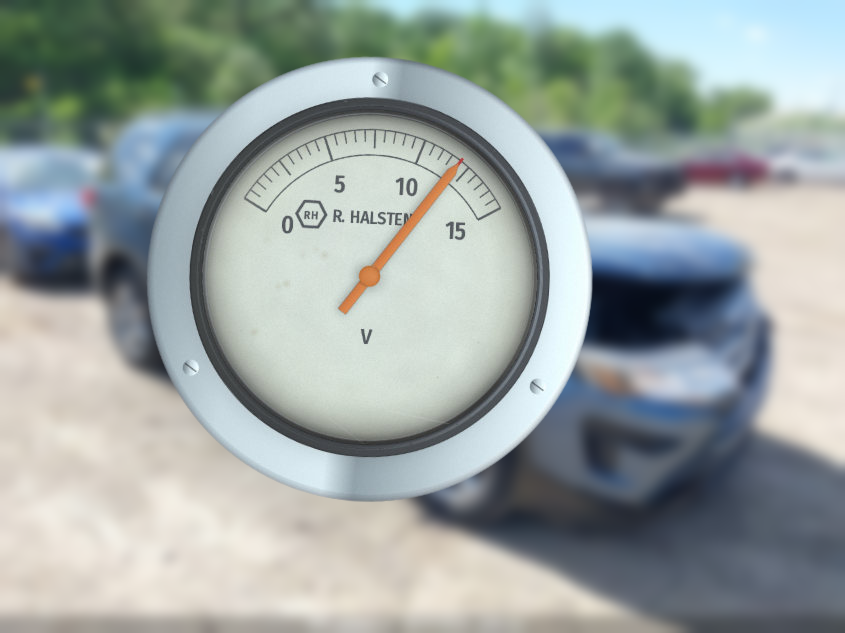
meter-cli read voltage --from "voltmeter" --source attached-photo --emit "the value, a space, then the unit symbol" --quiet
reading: 12 V
